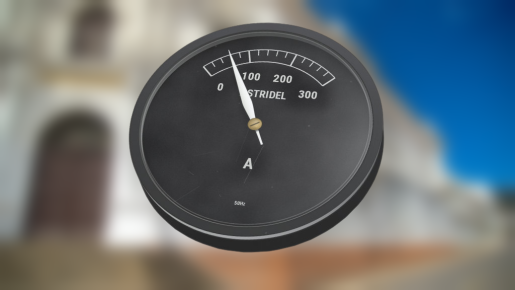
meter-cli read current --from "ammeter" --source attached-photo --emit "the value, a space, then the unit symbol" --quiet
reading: 60 A
